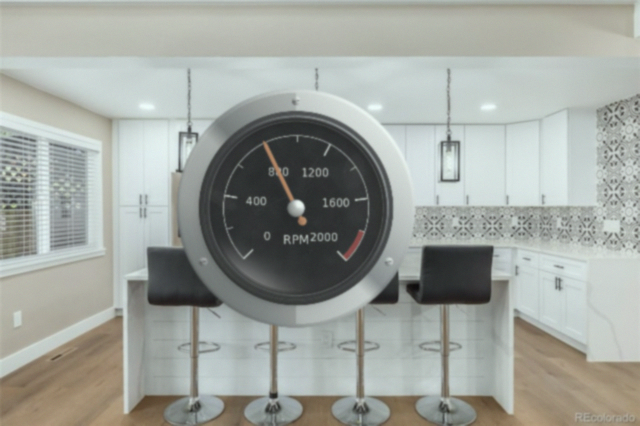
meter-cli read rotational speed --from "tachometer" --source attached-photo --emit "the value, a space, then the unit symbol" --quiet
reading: 800 rpm
